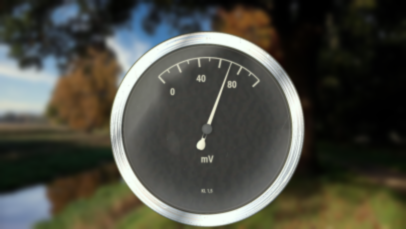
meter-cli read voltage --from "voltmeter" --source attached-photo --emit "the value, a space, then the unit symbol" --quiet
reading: 70 mV
